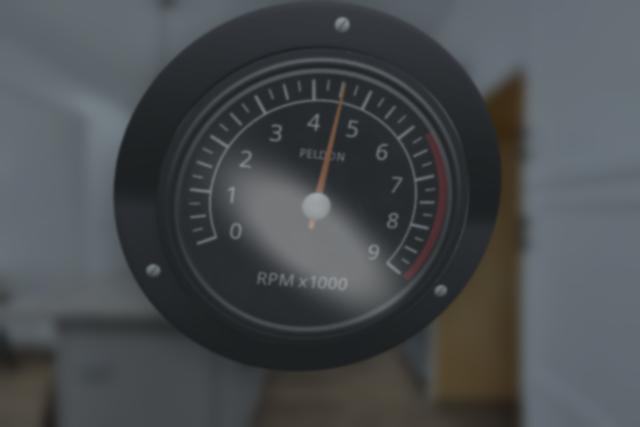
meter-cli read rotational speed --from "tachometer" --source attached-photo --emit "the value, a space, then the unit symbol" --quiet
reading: 4500 rpm
